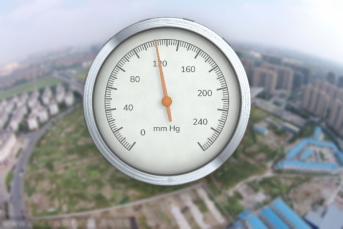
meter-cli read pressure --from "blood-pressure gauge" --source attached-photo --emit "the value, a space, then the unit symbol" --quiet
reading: 120 mmHg
